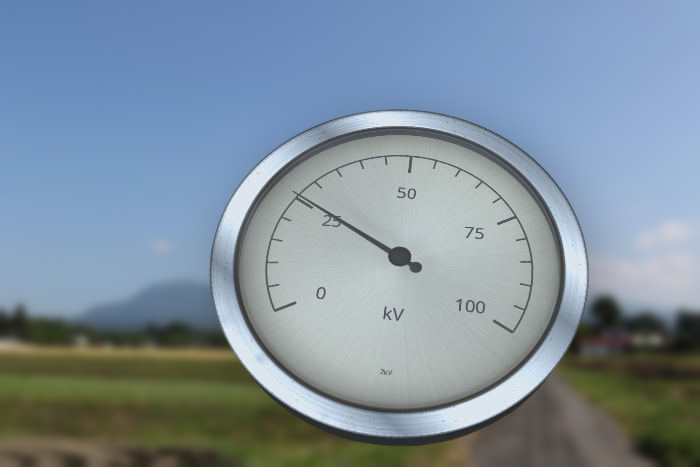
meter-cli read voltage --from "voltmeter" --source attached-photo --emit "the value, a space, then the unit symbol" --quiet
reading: 25 kV
